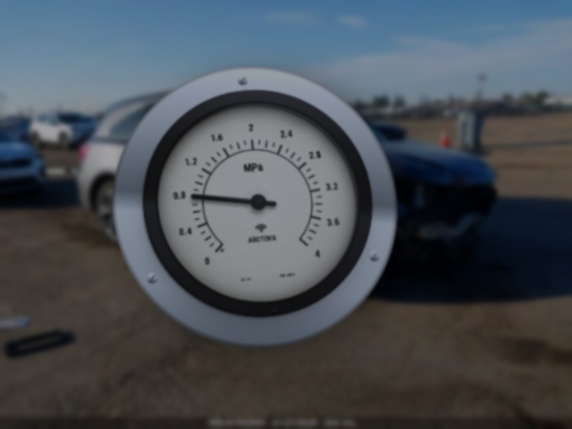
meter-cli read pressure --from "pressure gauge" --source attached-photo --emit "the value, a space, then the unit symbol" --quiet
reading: 0.8 MPa
